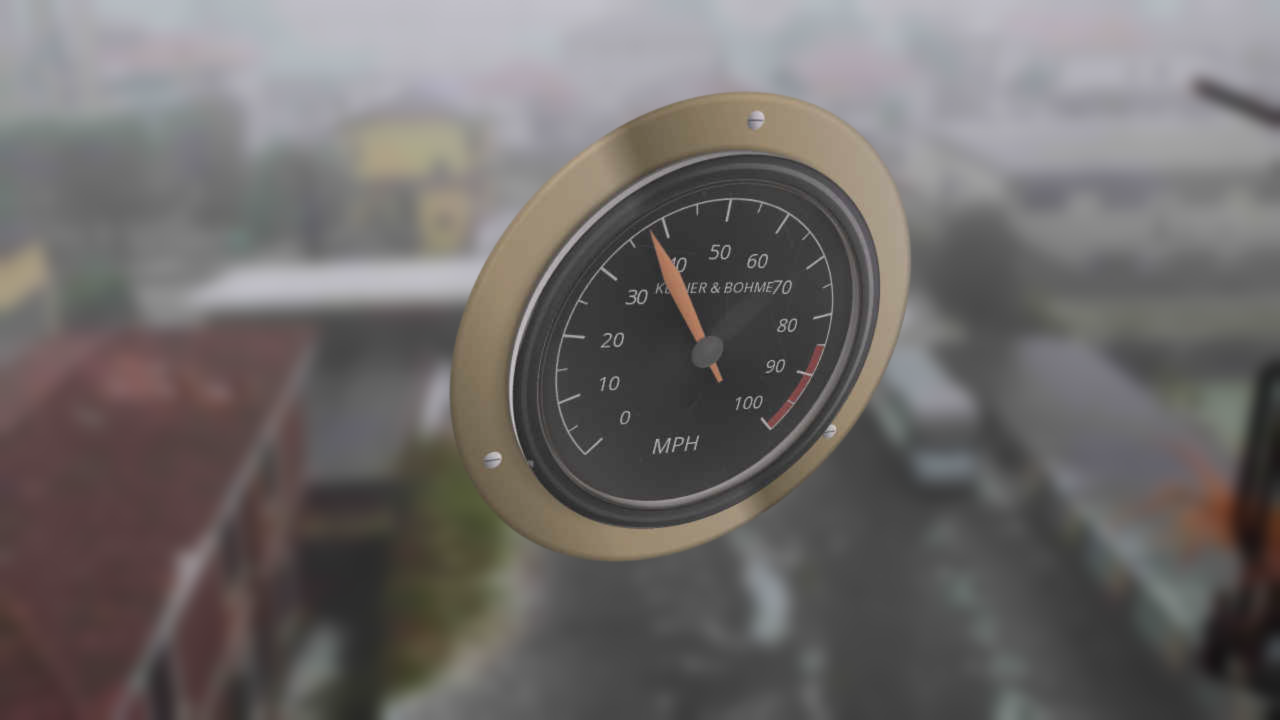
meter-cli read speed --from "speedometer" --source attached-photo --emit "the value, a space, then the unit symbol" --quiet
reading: 37.5 mph
